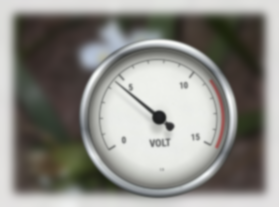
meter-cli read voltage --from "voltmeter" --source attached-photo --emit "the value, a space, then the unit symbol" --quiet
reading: 4.5 V
